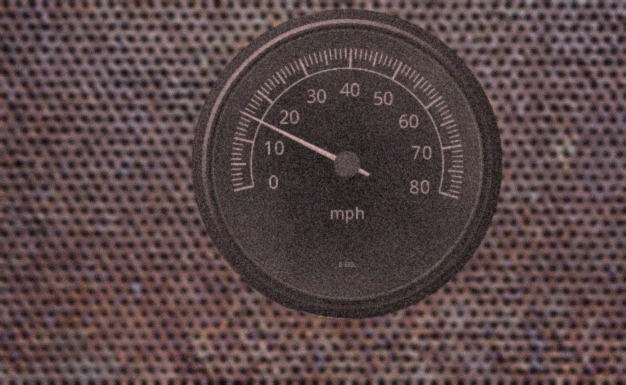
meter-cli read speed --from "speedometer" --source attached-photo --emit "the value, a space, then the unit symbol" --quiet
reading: 15 mph
